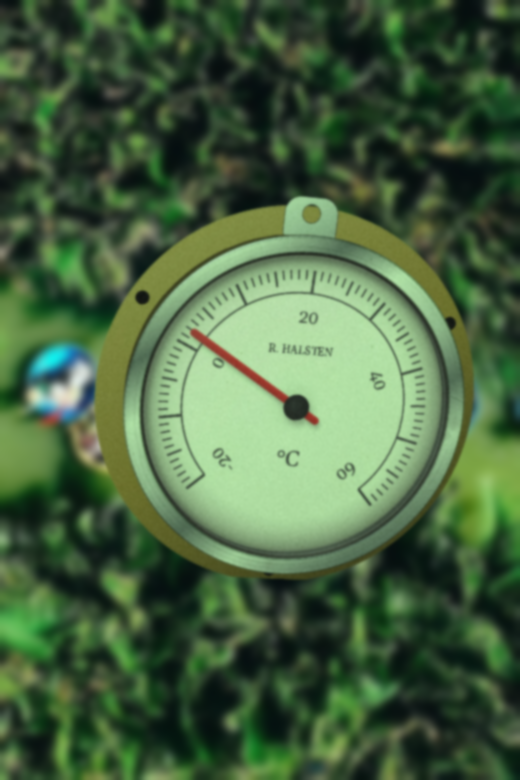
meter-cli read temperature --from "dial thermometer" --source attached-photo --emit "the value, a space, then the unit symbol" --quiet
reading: 2 °C
